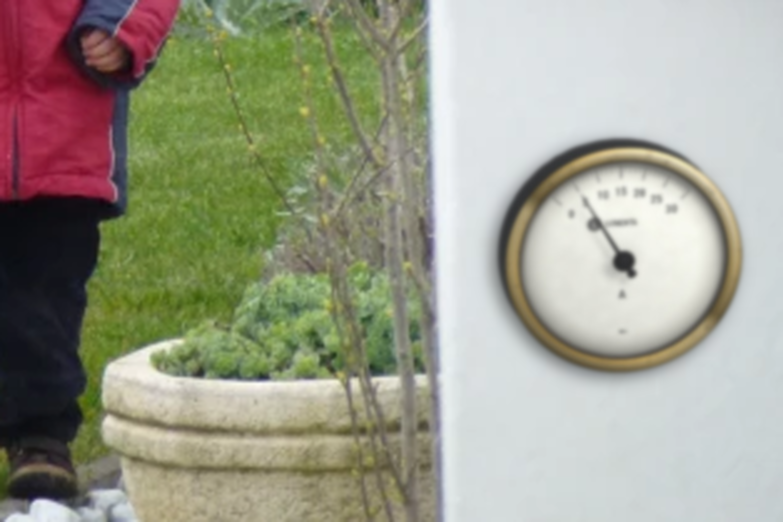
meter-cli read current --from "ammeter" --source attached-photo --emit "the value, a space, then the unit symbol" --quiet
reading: 5 A
